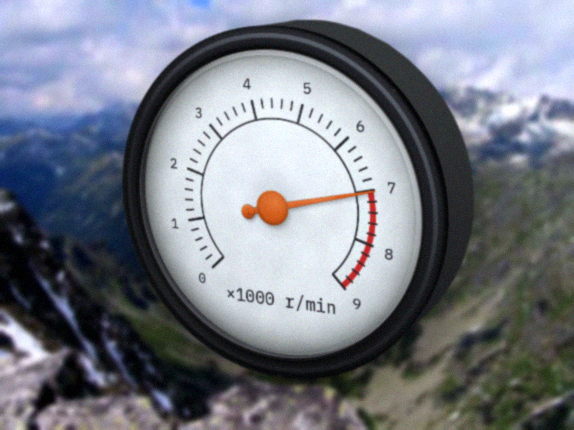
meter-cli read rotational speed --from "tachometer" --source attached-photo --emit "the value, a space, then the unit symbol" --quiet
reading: 7000 rpm
